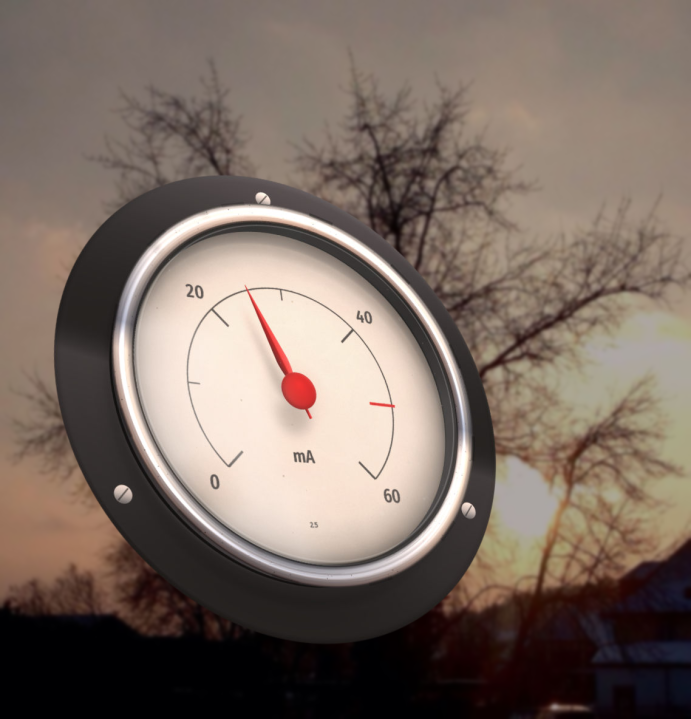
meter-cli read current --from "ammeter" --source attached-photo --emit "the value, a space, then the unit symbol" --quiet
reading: 25 mA
